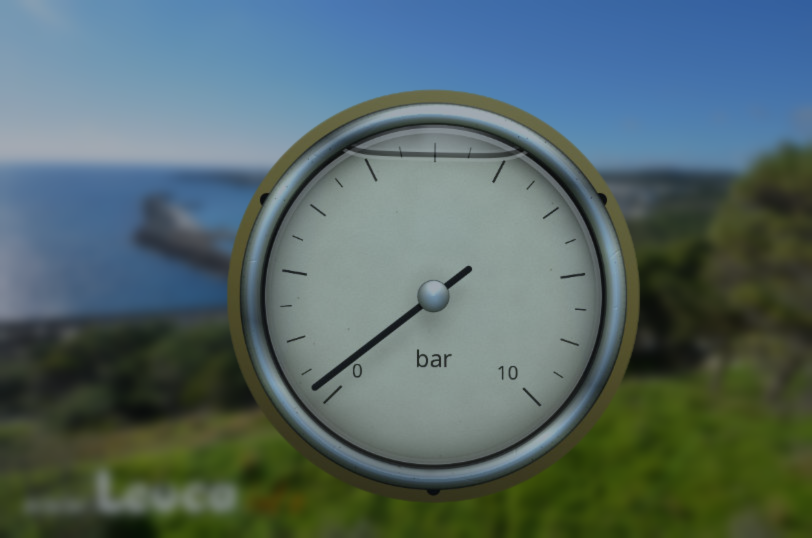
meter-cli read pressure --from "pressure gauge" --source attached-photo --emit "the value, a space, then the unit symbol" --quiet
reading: 0.25 bar
